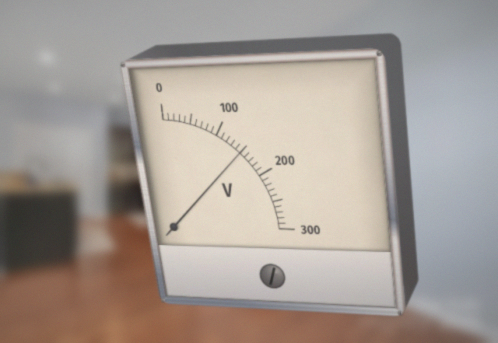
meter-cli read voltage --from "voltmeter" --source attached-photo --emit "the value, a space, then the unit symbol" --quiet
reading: 150 V
